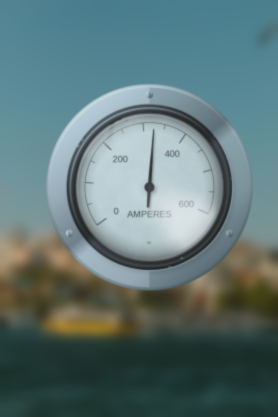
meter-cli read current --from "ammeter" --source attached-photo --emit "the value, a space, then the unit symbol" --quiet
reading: 325 A
